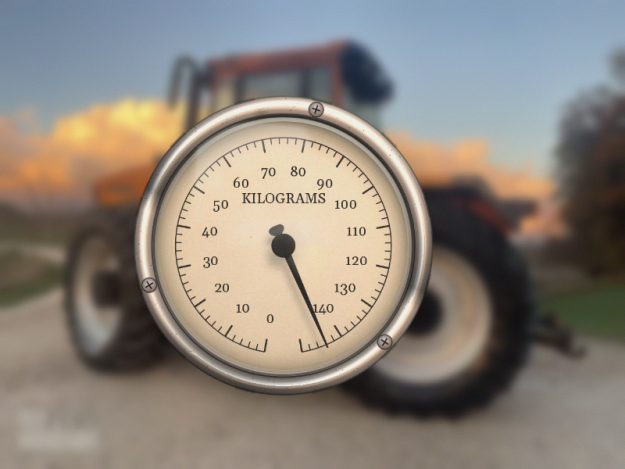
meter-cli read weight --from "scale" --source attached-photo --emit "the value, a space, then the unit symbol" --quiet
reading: 144 kg
